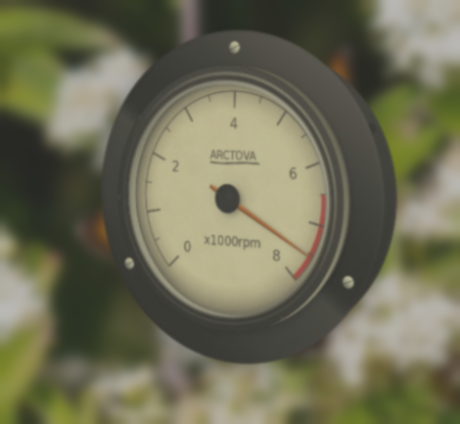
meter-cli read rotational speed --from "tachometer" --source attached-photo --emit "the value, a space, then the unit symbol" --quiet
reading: 7500 rpm
